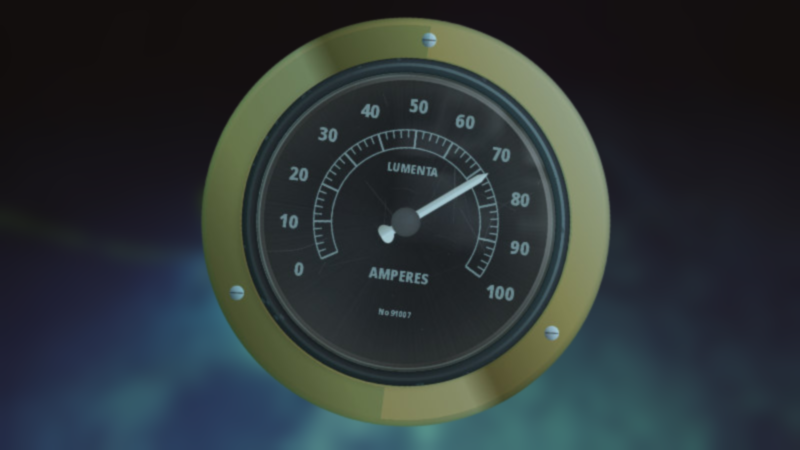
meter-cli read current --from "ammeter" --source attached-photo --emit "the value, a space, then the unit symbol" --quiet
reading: 72 A
